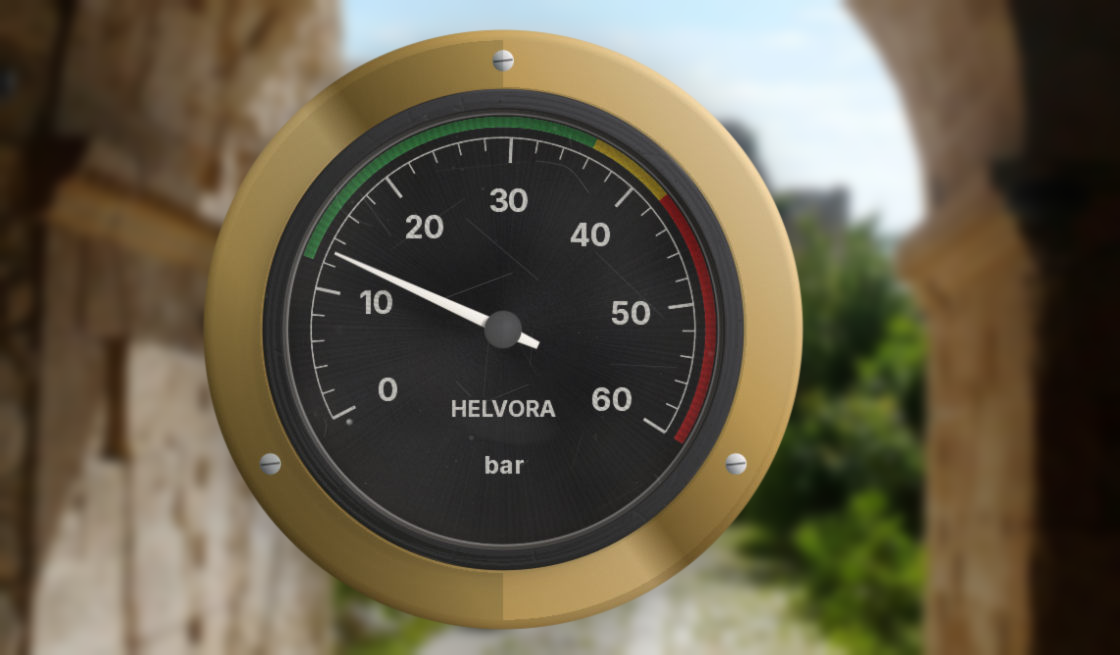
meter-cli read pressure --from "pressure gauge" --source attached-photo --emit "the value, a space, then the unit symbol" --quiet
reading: 13 bar
